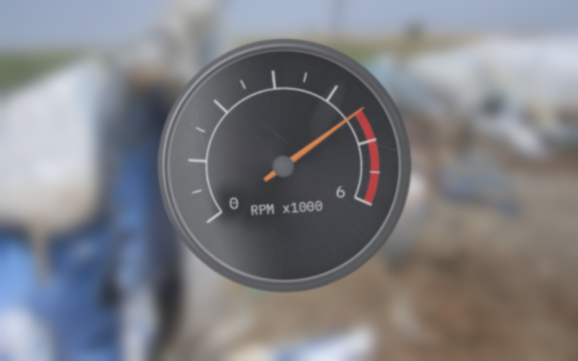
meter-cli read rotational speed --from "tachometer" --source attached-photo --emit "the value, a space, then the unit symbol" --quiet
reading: 4500 rpm
